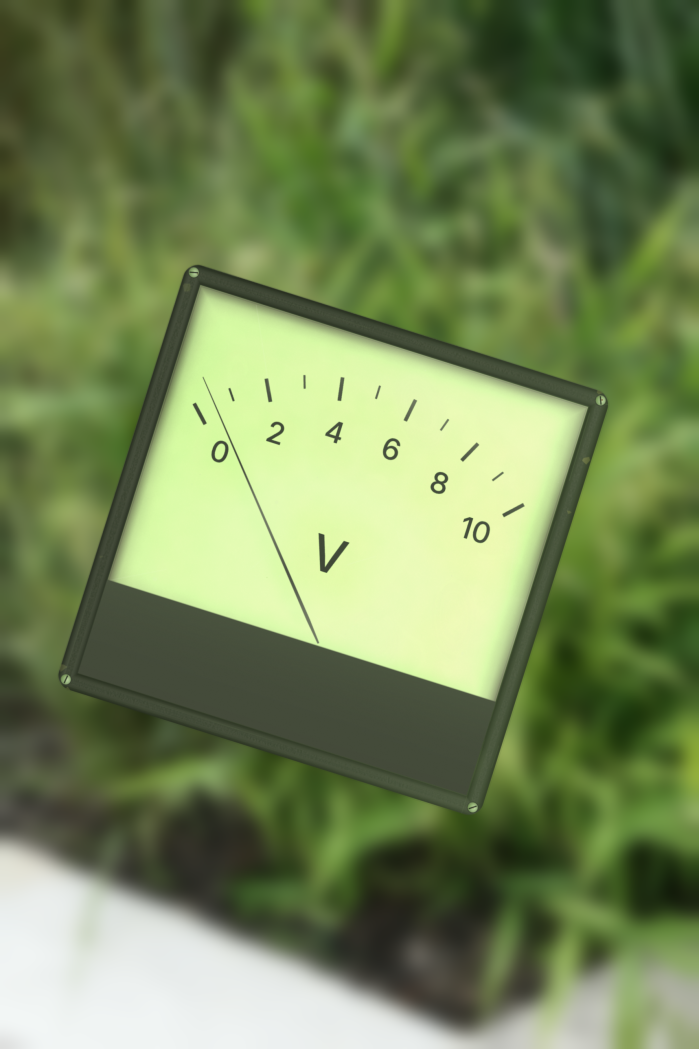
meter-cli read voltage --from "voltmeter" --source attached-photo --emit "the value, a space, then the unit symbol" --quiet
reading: 0.5 V
